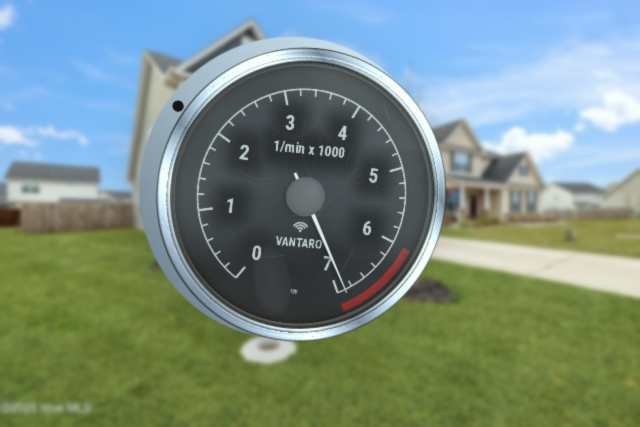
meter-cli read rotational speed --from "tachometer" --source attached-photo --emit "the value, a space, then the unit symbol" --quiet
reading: 6900 rpm
